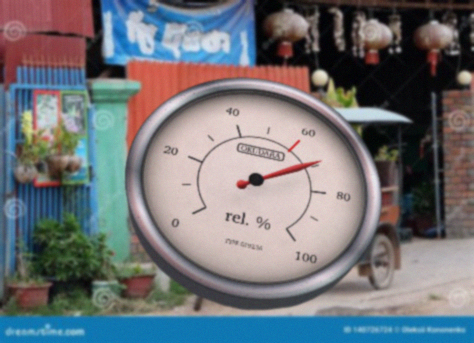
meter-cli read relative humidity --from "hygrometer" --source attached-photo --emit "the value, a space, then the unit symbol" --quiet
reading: 70 %
